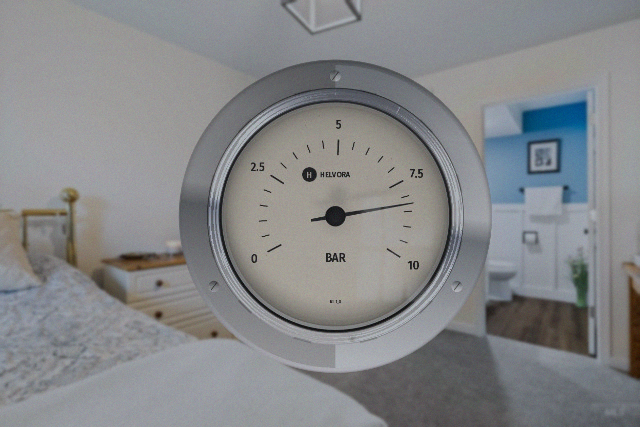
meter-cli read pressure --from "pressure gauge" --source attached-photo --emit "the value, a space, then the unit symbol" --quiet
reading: 8.25 bar
